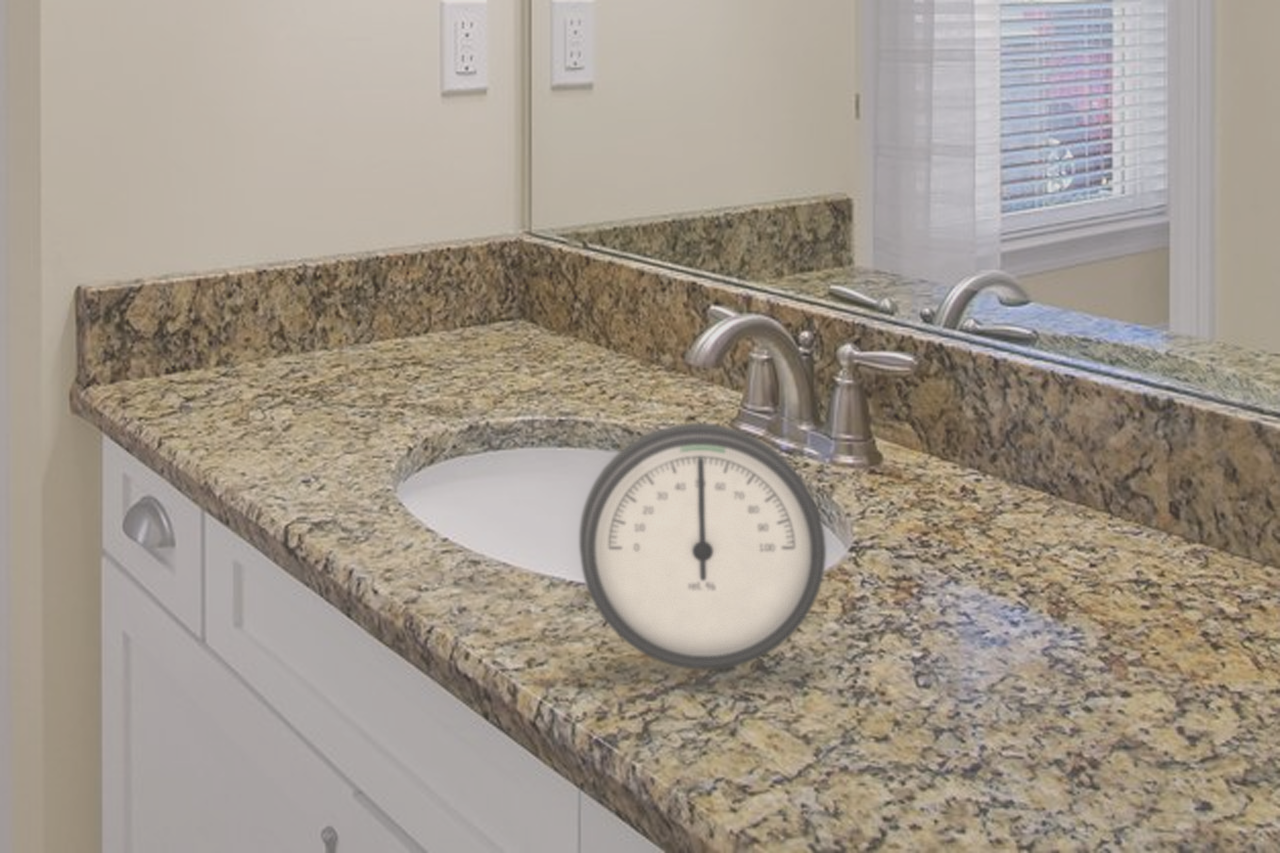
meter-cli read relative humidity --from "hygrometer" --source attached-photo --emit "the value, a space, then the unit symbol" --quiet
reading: 50 %
